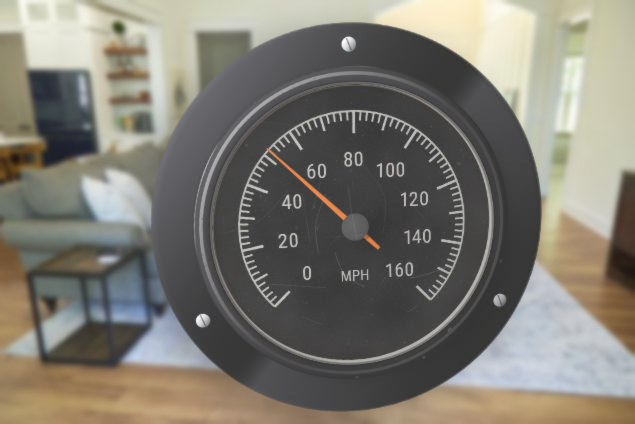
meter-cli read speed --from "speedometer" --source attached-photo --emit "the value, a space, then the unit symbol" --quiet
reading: 52 mph
